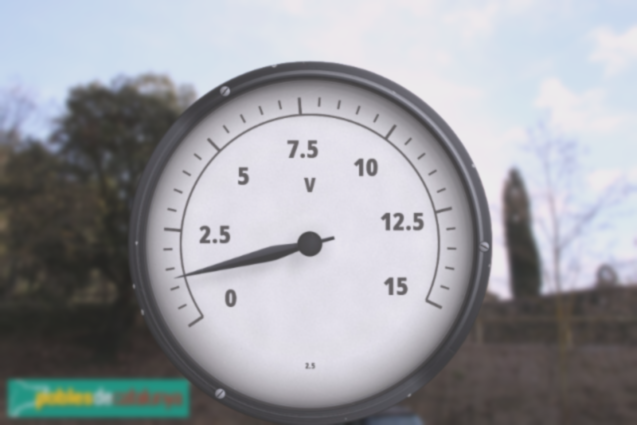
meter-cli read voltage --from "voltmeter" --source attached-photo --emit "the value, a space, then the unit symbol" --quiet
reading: 1.25 V
